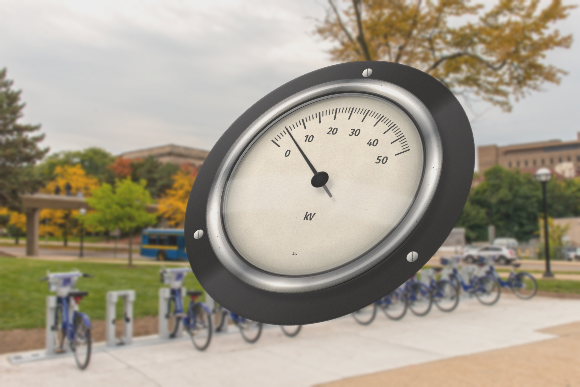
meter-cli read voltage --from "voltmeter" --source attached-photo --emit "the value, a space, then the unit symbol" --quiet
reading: 5 kV
